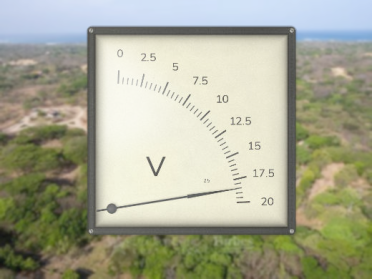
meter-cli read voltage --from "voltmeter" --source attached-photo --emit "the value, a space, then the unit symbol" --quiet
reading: 18.5 V
